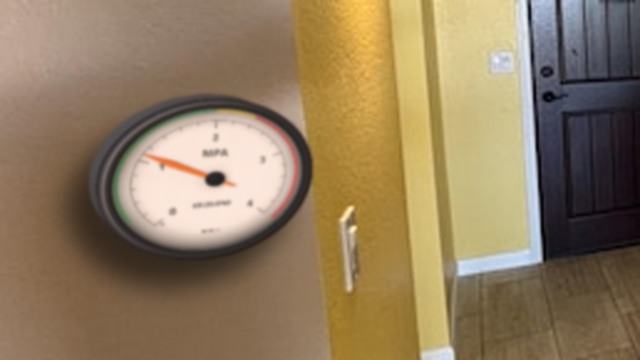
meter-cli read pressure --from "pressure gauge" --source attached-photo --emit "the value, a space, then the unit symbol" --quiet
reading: 1.1 MPa
